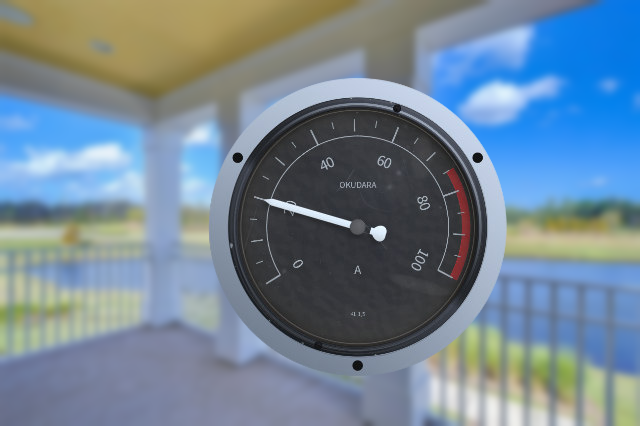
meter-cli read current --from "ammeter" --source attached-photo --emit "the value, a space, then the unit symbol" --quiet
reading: 20 A
